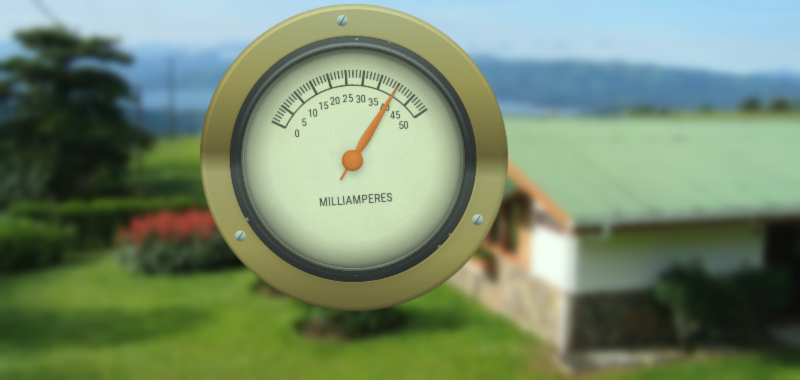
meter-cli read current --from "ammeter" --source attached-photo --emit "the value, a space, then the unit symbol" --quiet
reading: 40 mA
